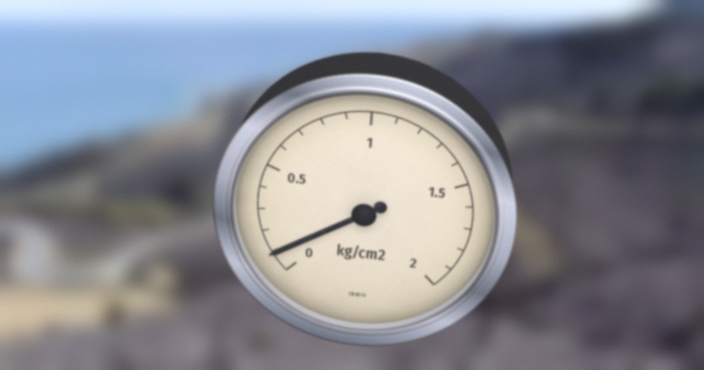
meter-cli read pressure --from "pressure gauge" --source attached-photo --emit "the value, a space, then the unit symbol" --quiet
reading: 0.1 kg/cm²
